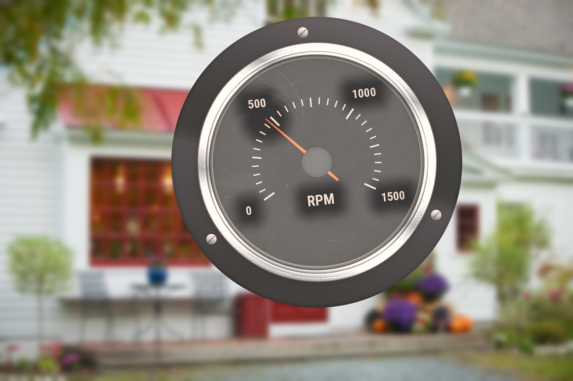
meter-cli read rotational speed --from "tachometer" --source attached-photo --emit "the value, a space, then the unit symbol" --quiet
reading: 475 rpm
